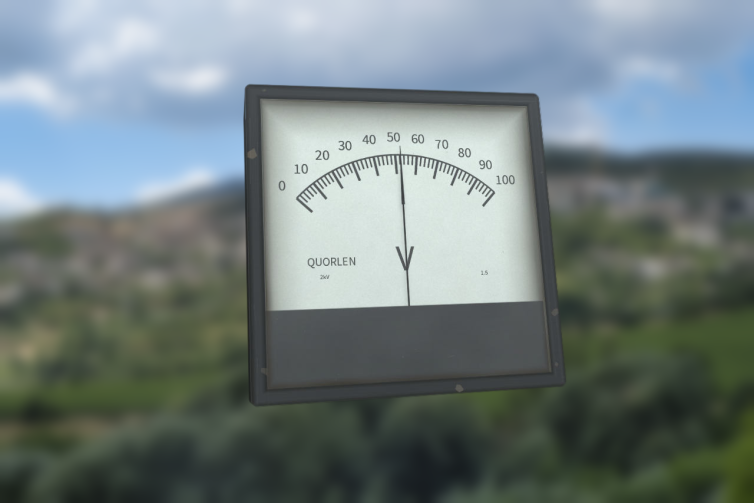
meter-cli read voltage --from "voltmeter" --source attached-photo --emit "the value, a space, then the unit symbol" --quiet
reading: 52 V
